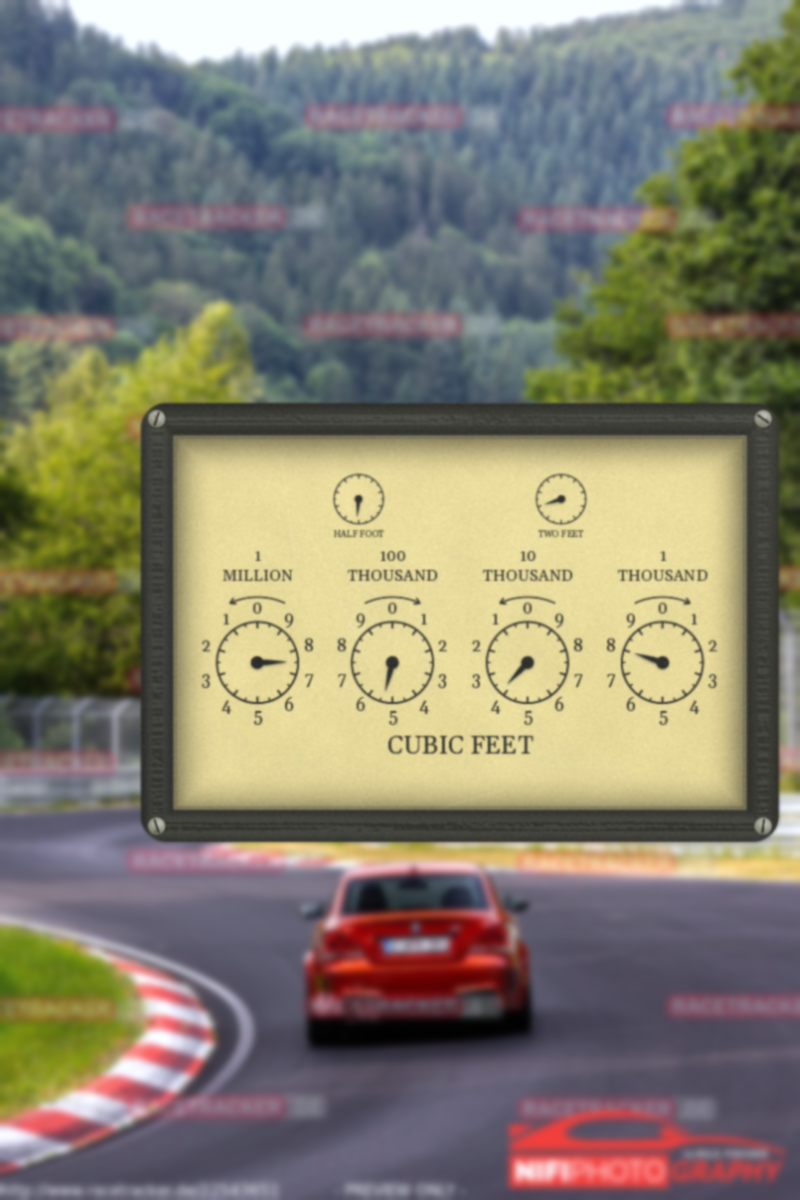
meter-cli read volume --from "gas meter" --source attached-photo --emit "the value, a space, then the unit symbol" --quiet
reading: 753800 ft³
